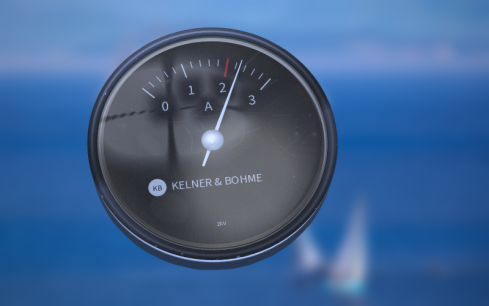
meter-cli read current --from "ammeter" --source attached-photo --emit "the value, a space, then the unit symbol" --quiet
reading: 2.3 A
